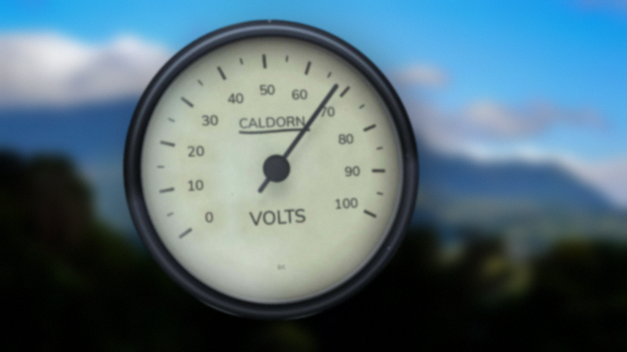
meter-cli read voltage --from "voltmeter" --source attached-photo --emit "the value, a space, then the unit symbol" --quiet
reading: 67.5 V
